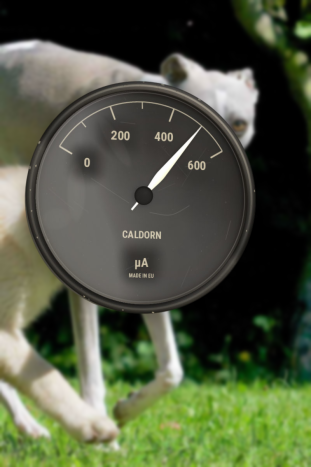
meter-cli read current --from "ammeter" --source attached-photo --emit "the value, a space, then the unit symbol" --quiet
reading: 500 µA
